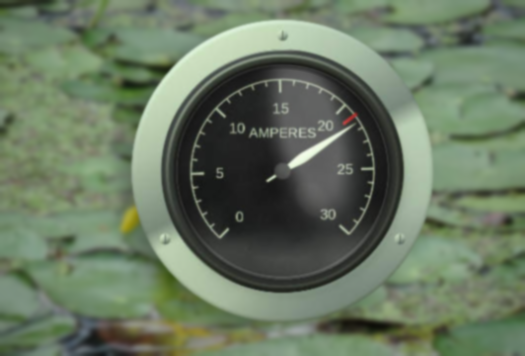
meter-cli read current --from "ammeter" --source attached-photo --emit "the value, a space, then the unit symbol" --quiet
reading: 21.5 A
